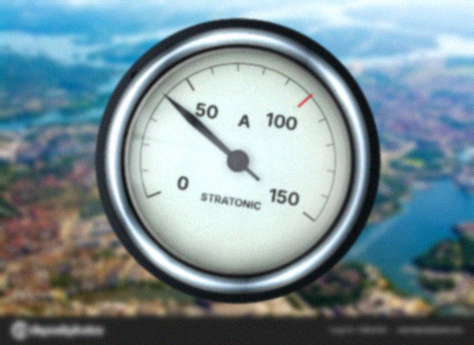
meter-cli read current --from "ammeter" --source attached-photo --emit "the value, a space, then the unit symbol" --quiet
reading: 40 A
